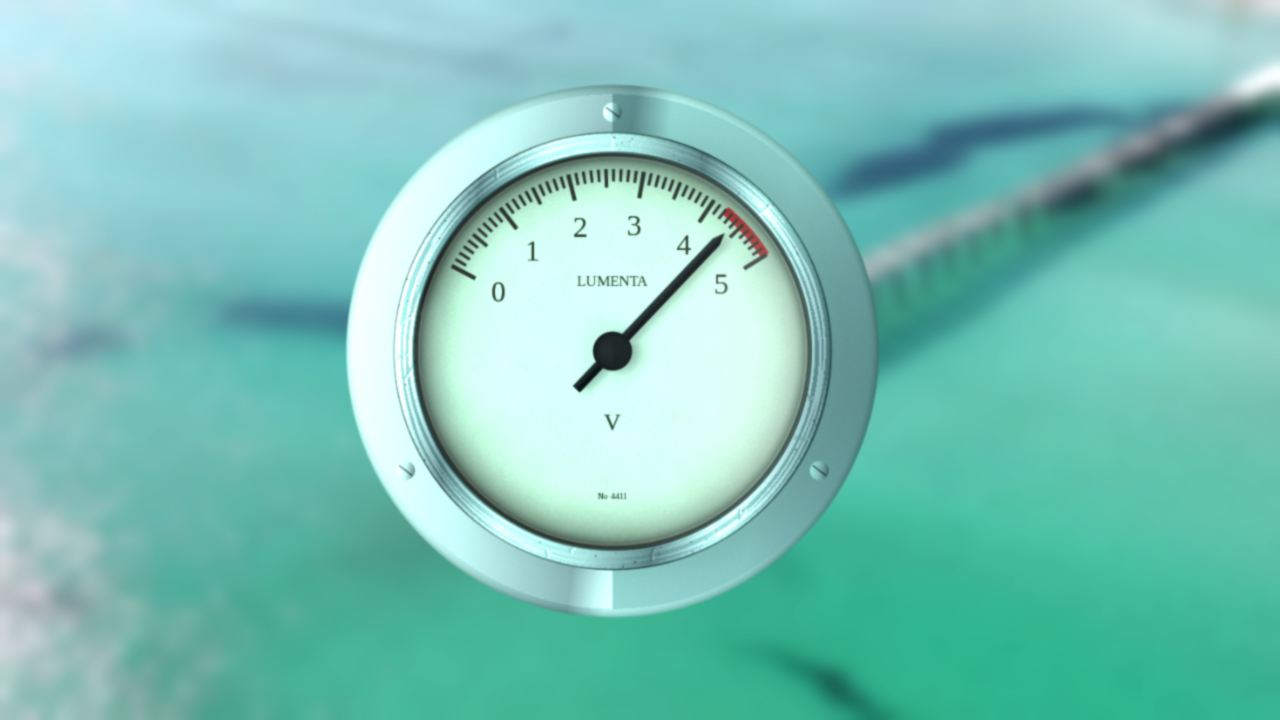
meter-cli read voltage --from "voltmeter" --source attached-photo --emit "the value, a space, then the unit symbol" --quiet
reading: 4.4 V
